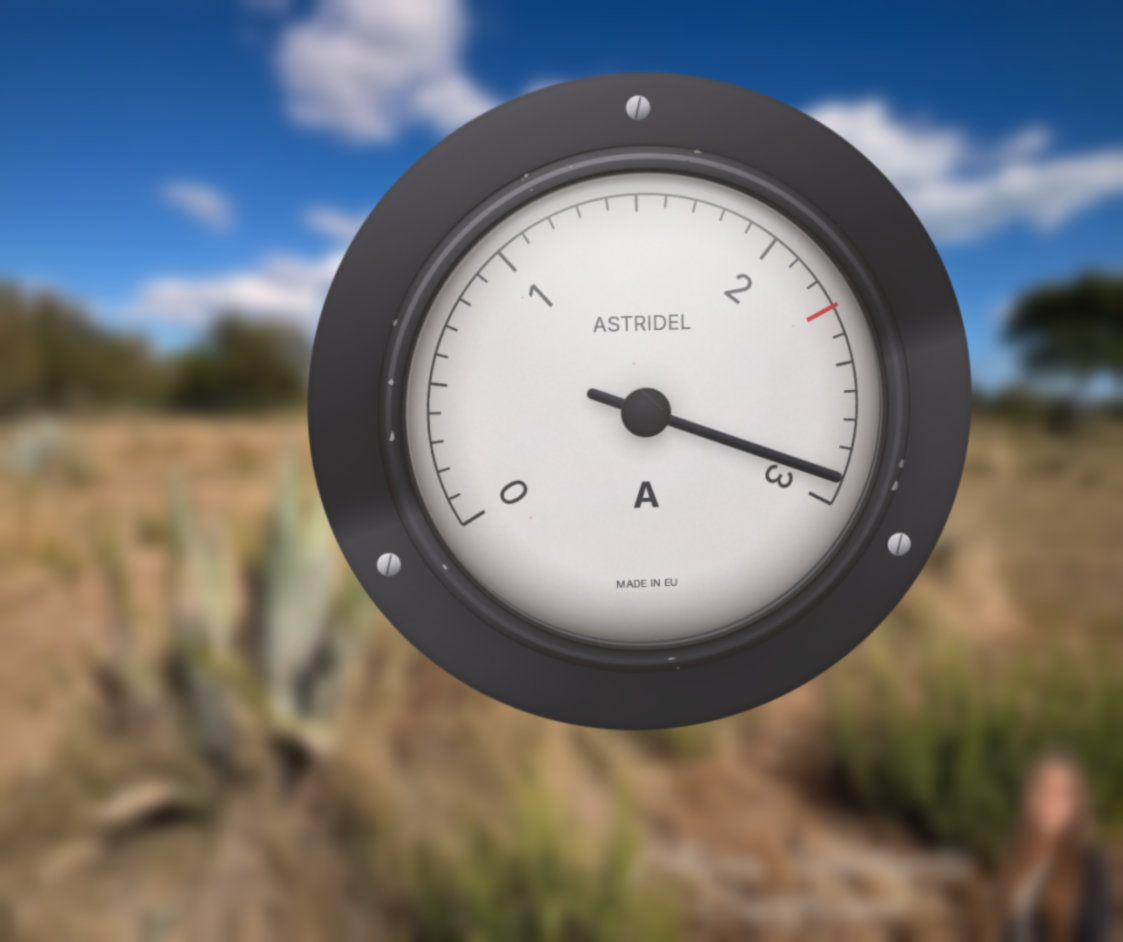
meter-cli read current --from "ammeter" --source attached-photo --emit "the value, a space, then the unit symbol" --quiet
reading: 2.9 A
